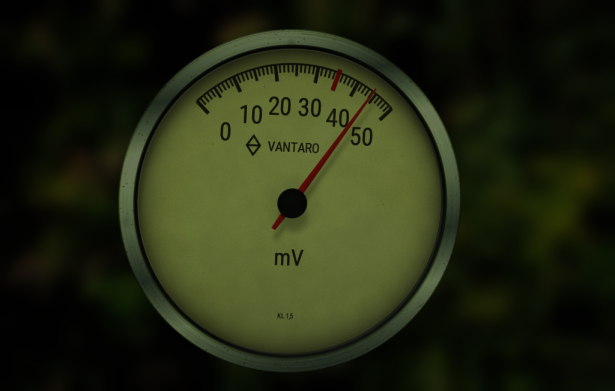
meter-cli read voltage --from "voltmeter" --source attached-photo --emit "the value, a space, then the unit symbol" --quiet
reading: 44 mV
